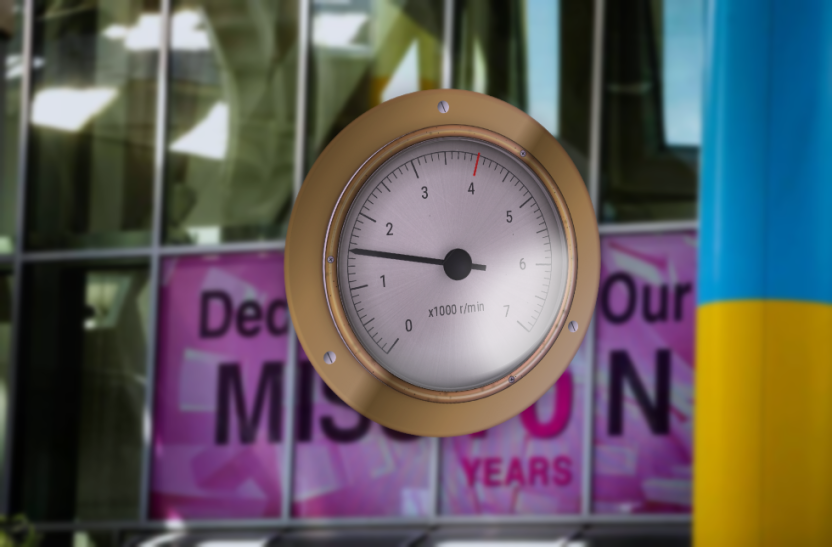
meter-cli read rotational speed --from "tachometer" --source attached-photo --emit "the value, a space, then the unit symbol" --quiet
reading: 1500 rpm
